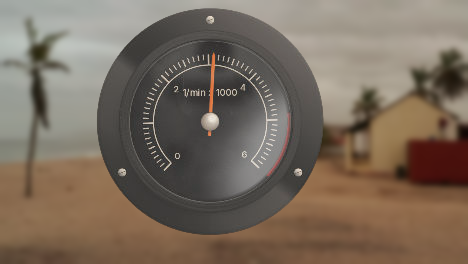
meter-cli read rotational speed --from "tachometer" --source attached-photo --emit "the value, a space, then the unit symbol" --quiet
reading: 3100 rpm
